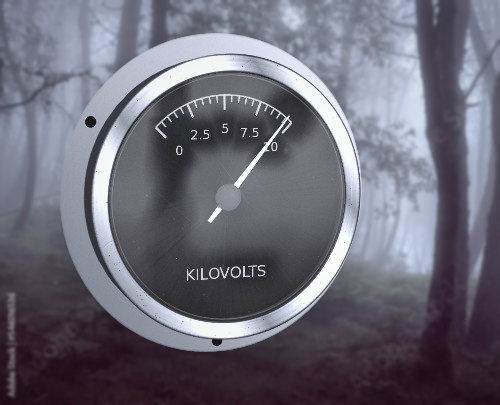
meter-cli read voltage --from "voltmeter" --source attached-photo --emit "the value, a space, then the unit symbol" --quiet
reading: 9.5 kV
